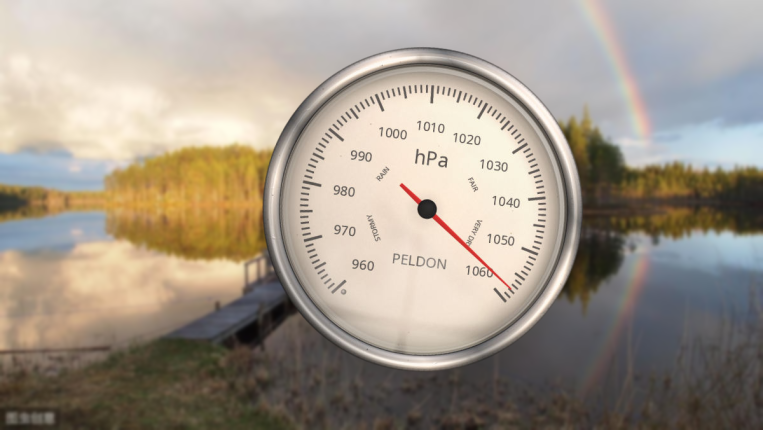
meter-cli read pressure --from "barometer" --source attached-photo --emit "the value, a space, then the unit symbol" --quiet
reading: 1058 hPa
